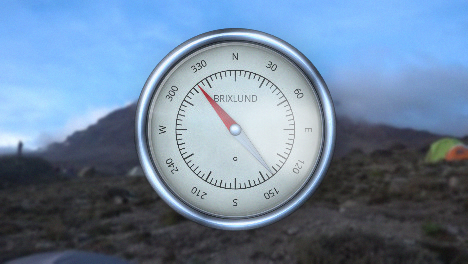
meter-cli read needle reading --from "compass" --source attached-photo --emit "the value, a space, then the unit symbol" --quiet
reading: 320 °
